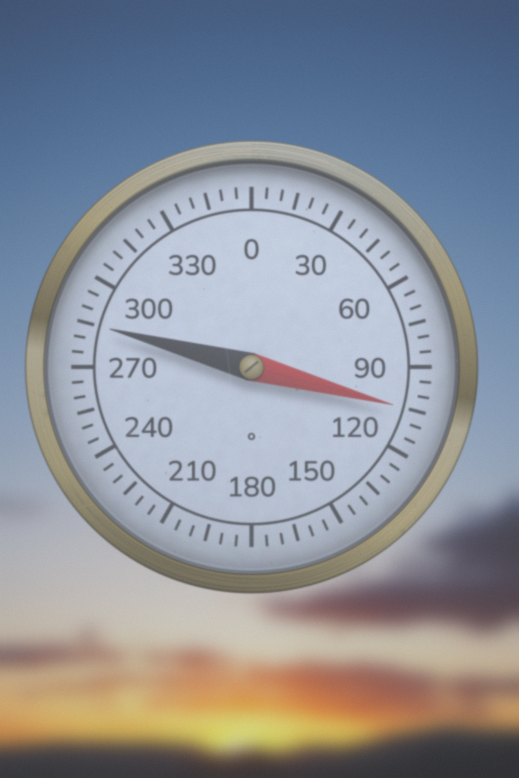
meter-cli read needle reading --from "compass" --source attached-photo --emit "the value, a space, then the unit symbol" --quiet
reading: 105 °
